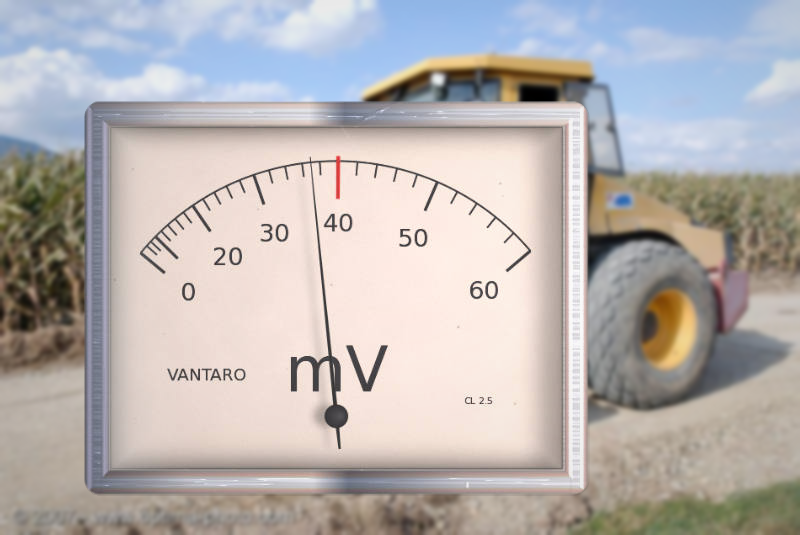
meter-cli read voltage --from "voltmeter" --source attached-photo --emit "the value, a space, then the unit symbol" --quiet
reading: 37 mV
